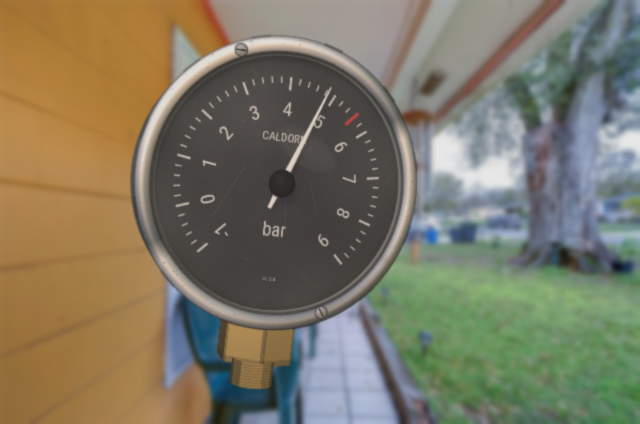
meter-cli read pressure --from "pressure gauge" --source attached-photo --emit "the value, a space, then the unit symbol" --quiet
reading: 4.8 bar
